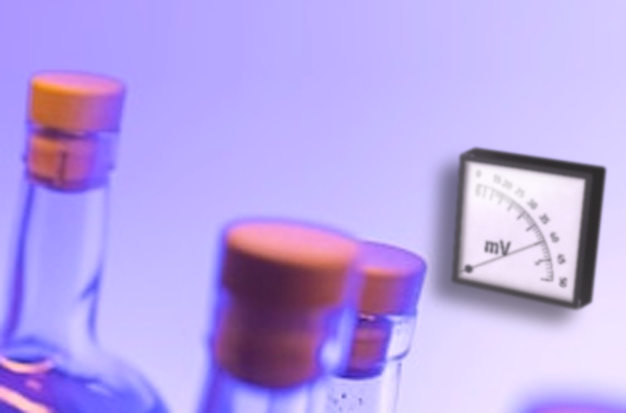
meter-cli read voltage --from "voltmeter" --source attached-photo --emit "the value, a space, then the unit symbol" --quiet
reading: 40 mV
